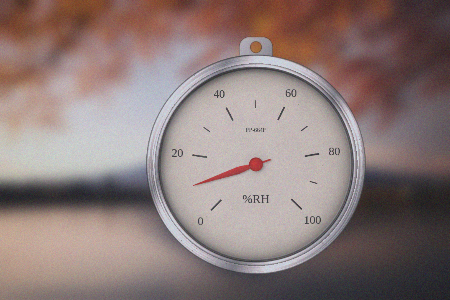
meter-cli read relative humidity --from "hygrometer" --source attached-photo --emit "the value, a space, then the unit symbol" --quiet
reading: 10 %
